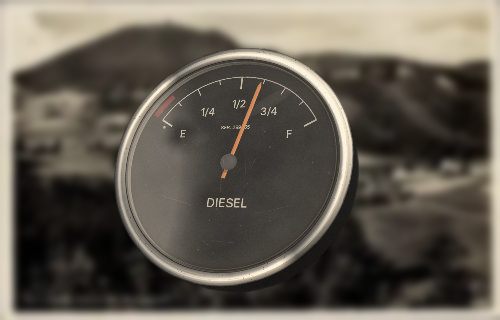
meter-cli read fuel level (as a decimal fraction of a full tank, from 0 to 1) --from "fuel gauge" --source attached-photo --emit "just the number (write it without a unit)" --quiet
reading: 0.625
